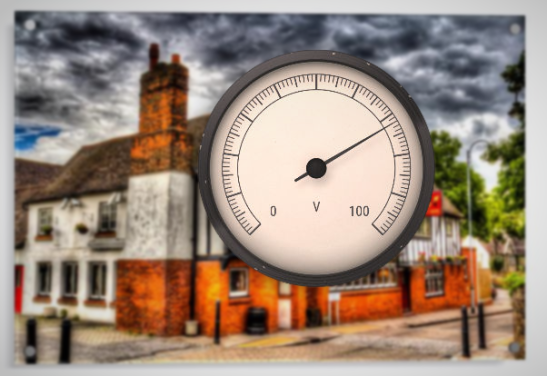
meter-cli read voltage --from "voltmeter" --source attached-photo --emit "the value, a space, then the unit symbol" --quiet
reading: 72 V
